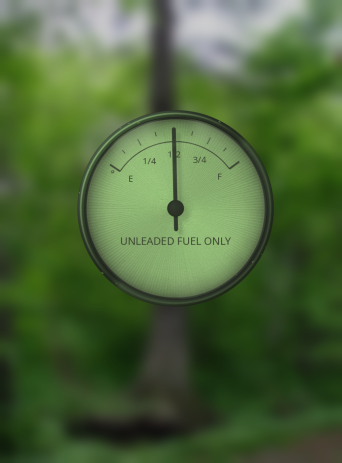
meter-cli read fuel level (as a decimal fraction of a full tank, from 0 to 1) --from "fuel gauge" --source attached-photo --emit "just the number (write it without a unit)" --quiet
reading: 0.5
